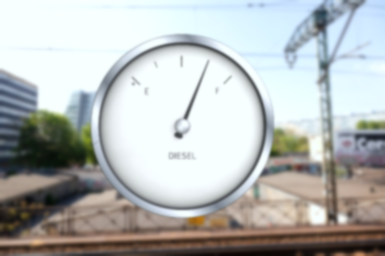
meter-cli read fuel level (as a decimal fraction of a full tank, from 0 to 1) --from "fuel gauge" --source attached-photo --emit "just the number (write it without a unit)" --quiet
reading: 0.75
